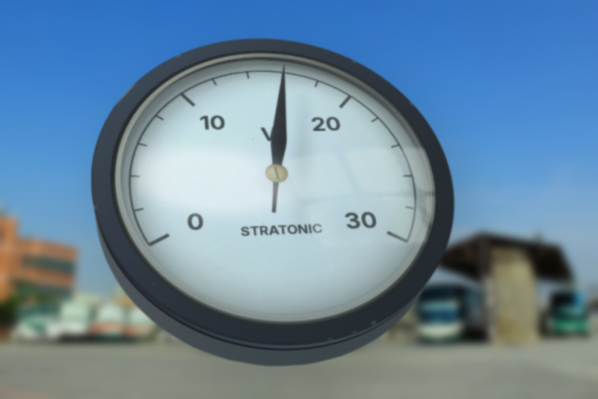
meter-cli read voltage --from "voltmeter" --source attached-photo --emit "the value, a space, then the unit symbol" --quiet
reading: 16 V
